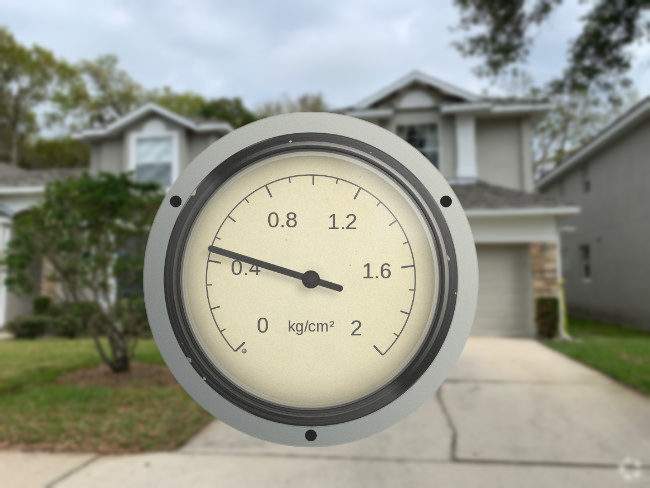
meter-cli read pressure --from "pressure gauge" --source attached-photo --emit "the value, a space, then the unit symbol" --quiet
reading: 0.45 kg/cm²
